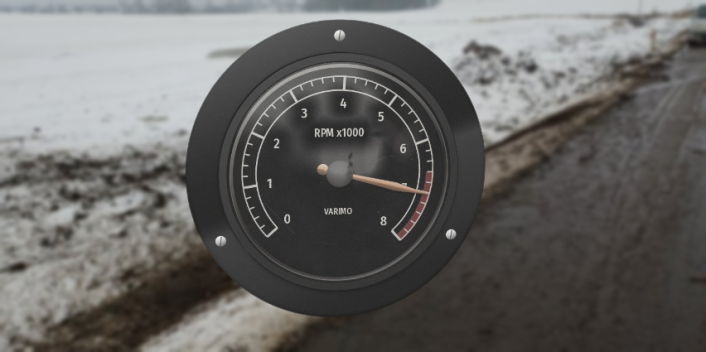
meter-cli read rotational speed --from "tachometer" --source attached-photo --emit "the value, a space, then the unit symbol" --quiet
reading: 7000 rpm
